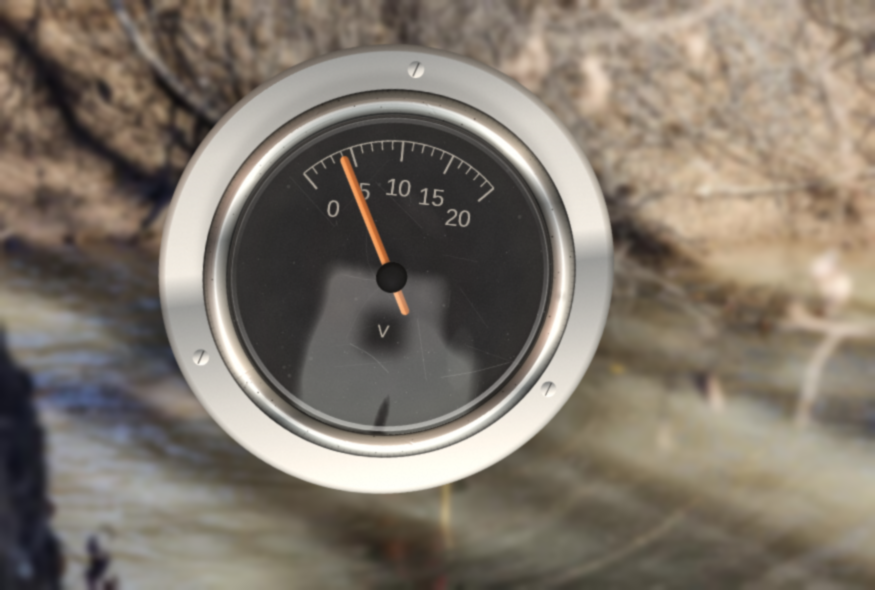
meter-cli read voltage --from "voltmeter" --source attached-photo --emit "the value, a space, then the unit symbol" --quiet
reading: 4 V
